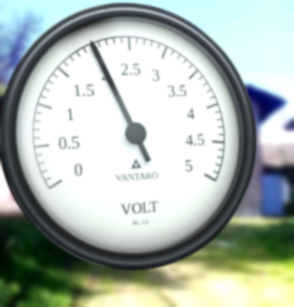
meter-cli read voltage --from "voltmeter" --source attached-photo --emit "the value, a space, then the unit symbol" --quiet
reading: 2 V
